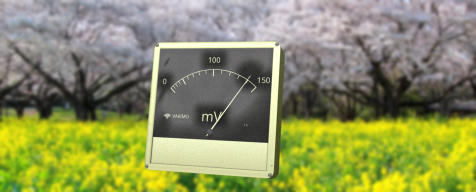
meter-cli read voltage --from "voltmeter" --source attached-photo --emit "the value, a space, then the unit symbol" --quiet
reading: 140 mV
